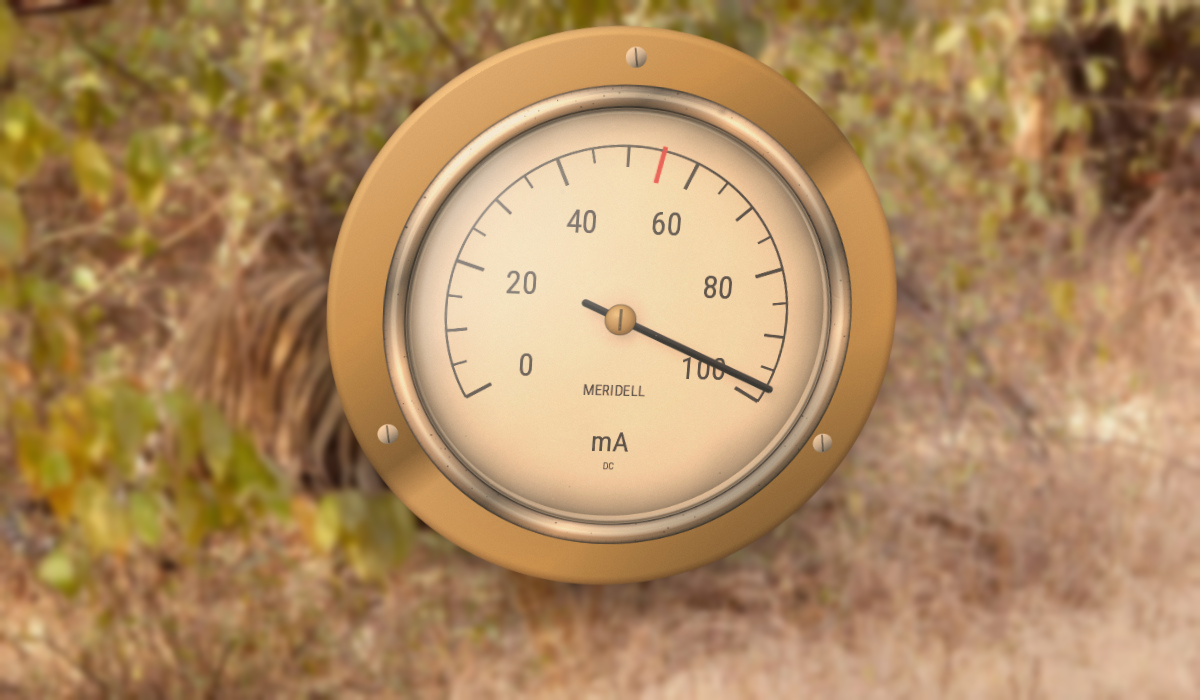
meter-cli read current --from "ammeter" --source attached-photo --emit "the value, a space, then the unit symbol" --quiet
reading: 97.5 mA
